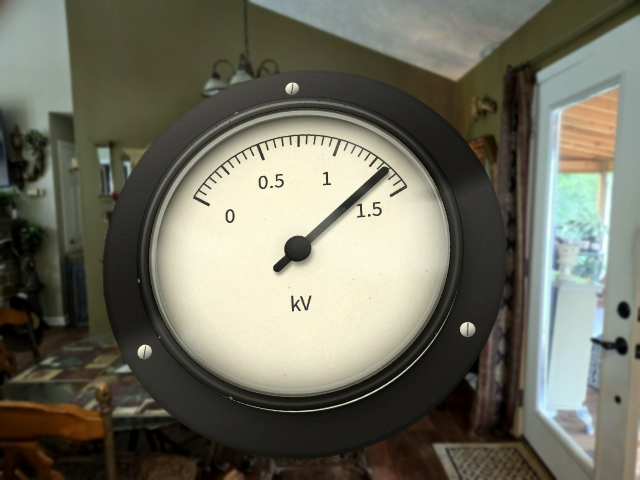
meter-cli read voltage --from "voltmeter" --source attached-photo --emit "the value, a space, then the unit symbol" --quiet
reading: 1.35 kV
